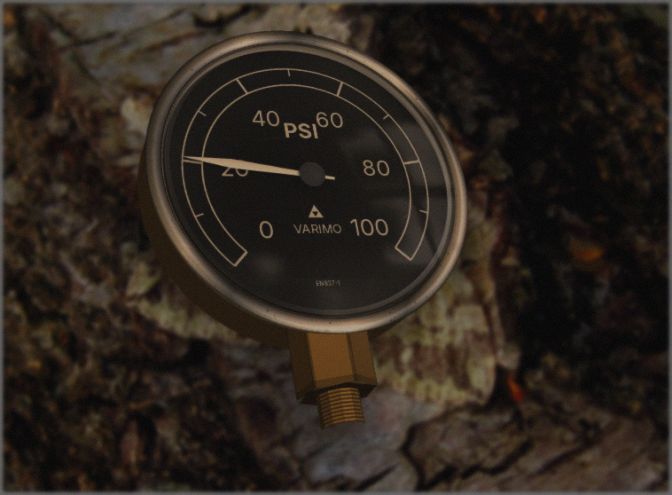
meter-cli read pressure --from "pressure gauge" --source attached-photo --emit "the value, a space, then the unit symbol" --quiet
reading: 20 psi
